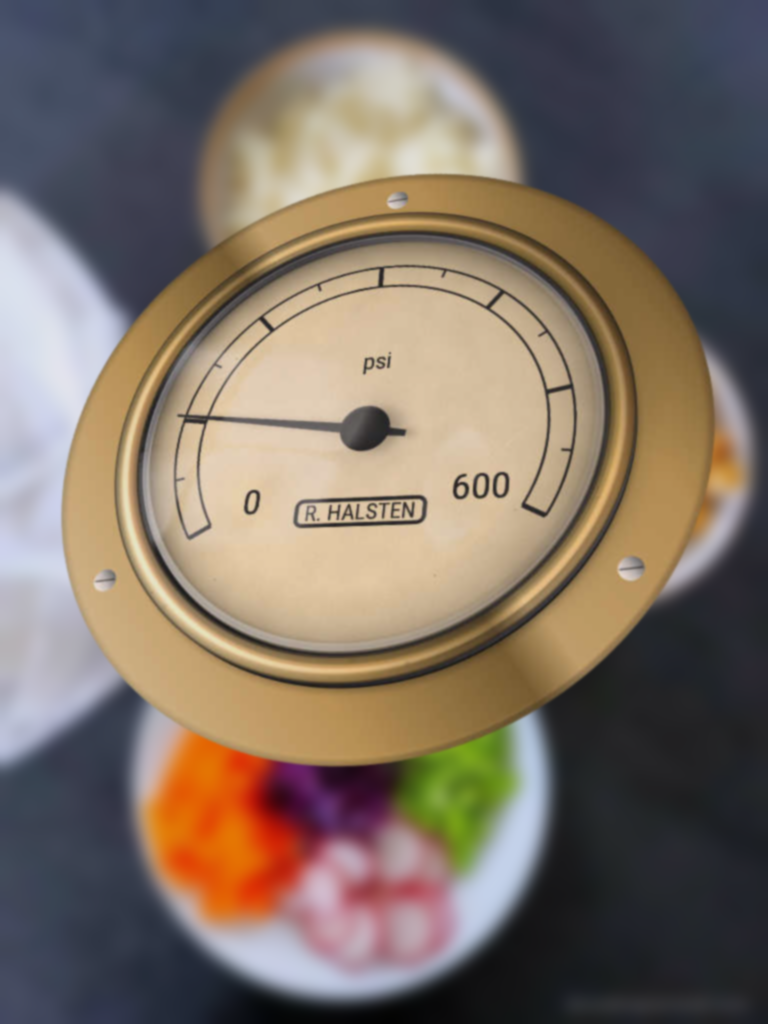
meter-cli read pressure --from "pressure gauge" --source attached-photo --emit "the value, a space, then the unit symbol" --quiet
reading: 100 psi
